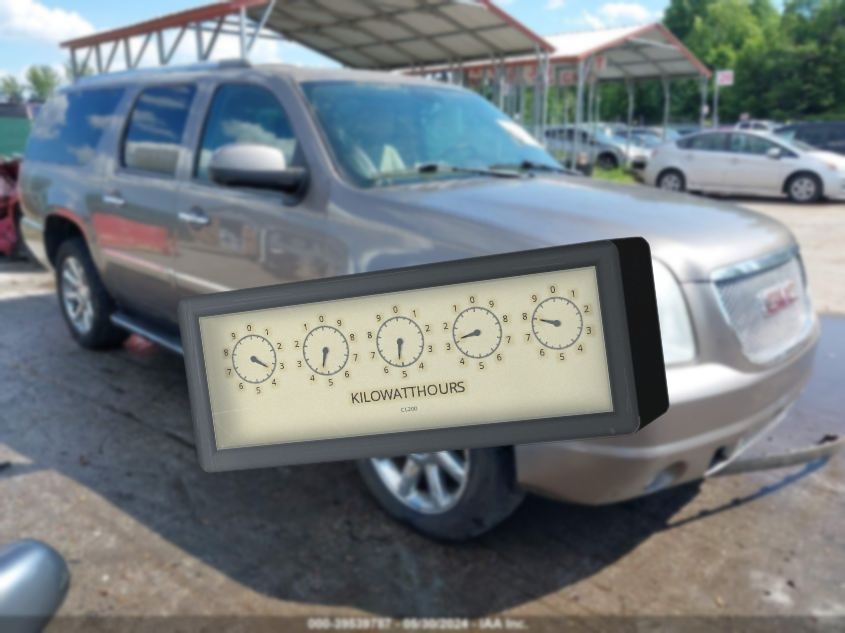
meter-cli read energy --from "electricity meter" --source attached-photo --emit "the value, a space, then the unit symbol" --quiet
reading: 34528 kWh
